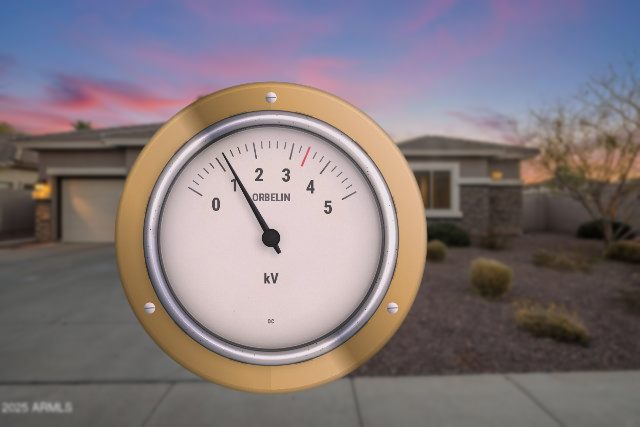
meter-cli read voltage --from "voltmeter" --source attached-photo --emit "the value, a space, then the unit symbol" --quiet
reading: 1.2 kV
